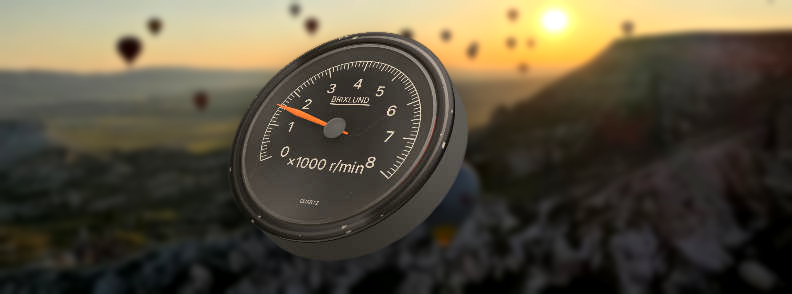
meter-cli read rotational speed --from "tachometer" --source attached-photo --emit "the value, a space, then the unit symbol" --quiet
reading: 1500 rpm
